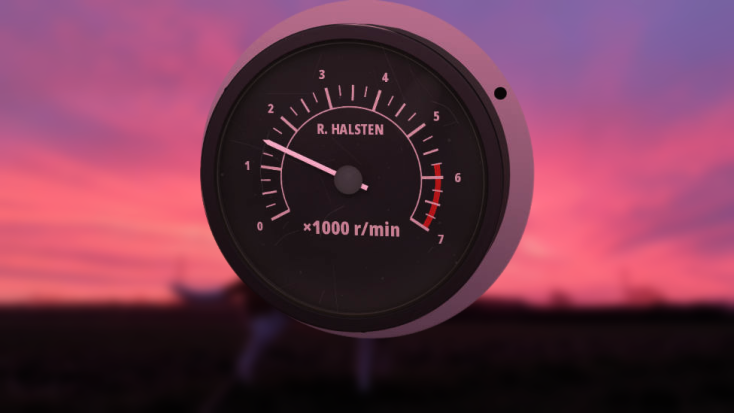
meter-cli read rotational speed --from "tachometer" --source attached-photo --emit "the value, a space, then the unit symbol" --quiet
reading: 1500 rpm
